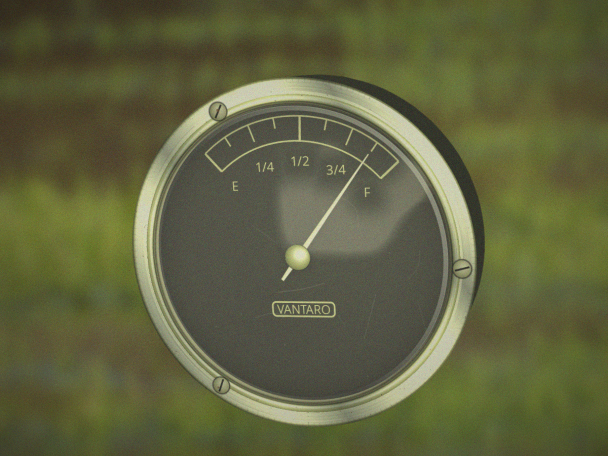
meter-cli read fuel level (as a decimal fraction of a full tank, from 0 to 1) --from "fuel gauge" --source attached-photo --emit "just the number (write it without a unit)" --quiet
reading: 0.875
